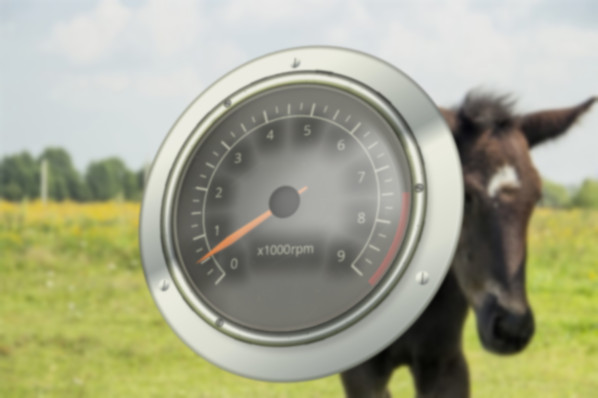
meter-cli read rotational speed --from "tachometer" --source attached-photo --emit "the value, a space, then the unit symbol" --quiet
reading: 500 rpm
